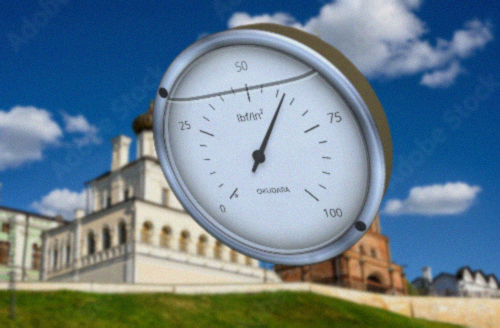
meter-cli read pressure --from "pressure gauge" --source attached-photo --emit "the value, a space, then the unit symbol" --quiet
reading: 62.5 psi
